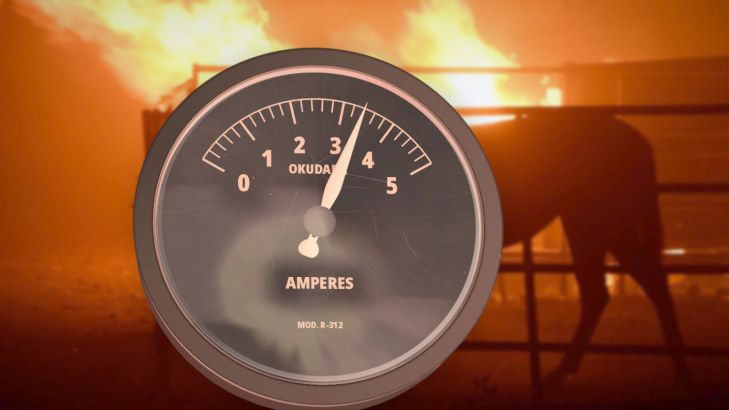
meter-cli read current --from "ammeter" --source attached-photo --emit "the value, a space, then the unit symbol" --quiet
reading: 3.4 A
